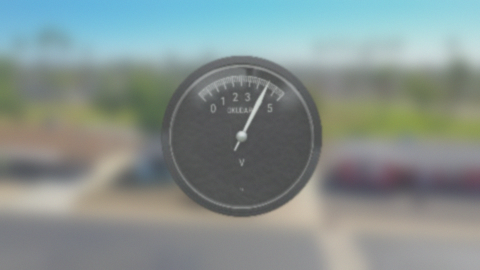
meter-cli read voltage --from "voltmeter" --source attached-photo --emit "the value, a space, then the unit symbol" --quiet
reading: 4 V
